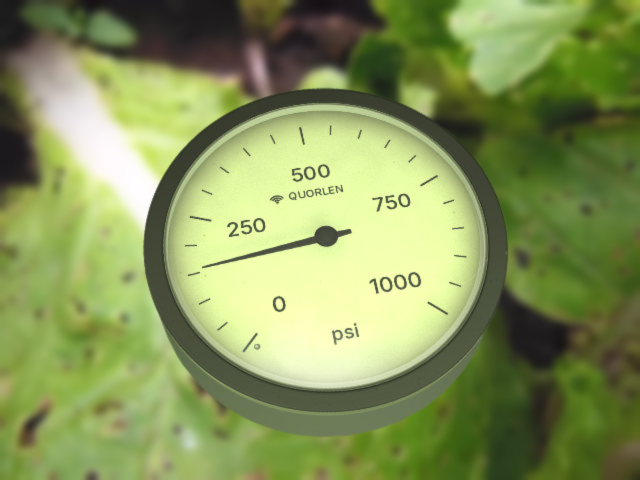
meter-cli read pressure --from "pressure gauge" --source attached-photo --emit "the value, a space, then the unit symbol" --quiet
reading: 150 psi
